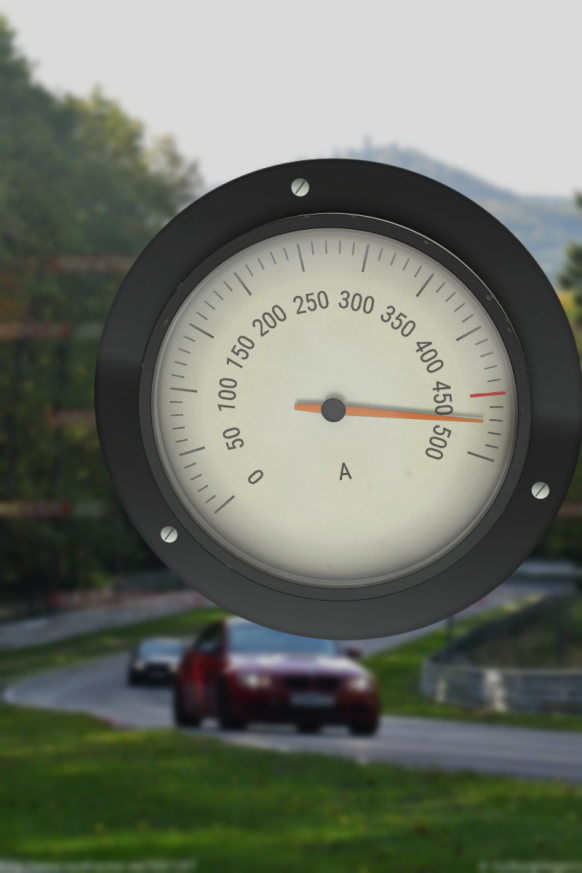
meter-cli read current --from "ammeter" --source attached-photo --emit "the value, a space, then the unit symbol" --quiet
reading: 470 A
